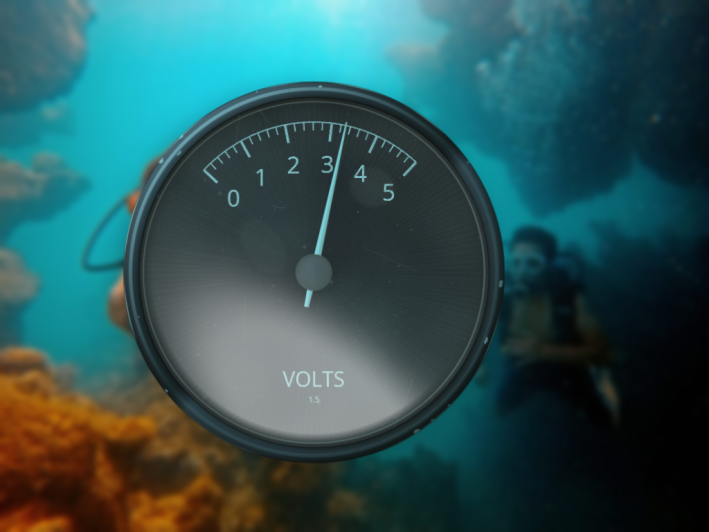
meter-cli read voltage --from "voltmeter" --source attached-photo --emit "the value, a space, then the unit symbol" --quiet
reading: 3.3 V
